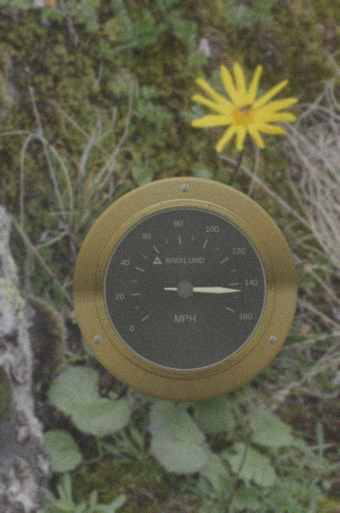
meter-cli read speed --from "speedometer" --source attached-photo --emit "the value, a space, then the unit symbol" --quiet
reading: 145 mph
